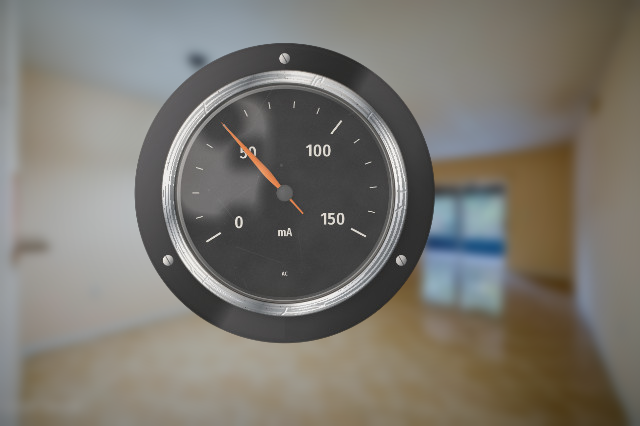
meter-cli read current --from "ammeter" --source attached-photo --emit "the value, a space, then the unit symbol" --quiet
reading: 50 mA
